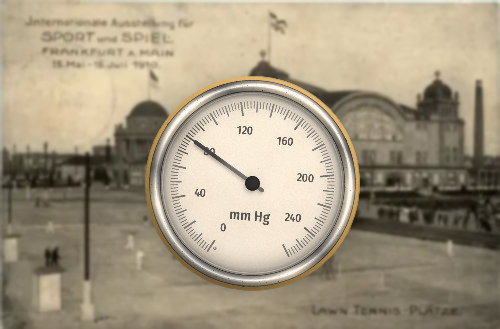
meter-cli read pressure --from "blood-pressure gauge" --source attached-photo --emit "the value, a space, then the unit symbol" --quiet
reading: 80 mmHg
